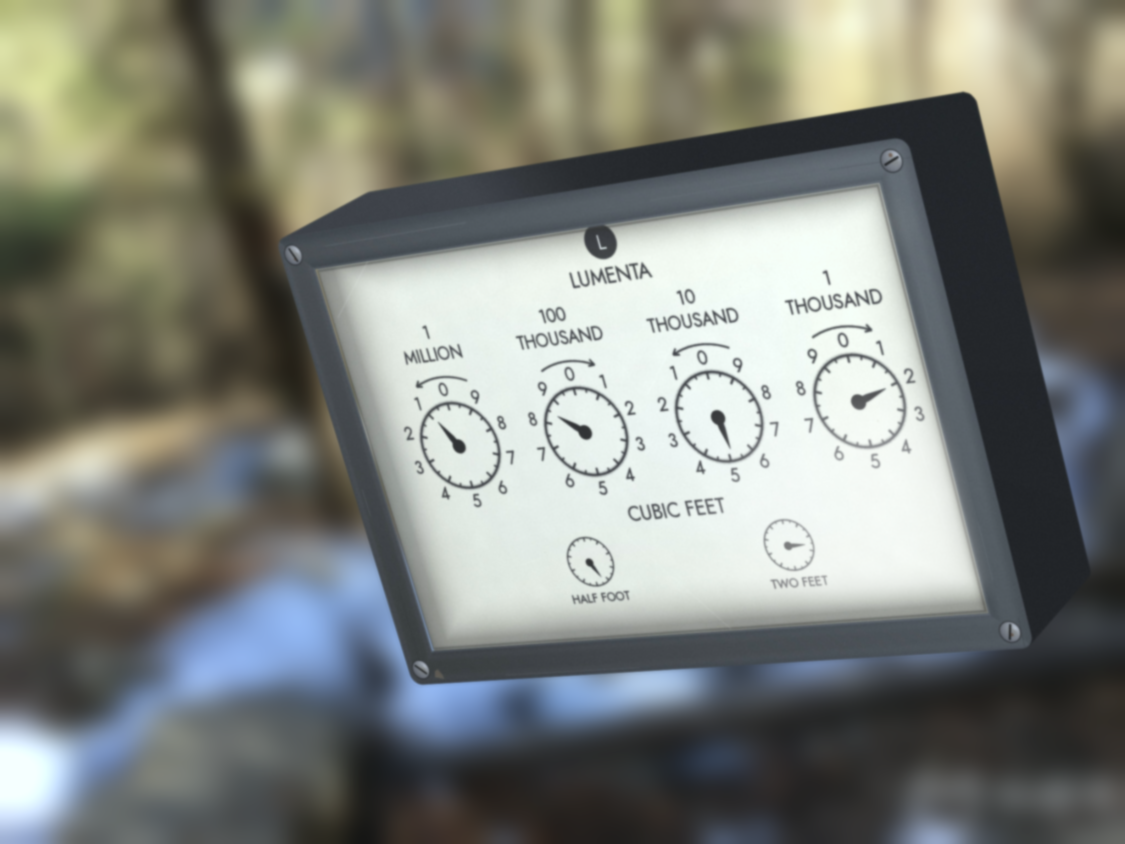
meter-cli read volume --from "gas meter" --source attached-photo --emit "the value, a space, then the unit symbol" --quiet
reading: 85200 ft³
